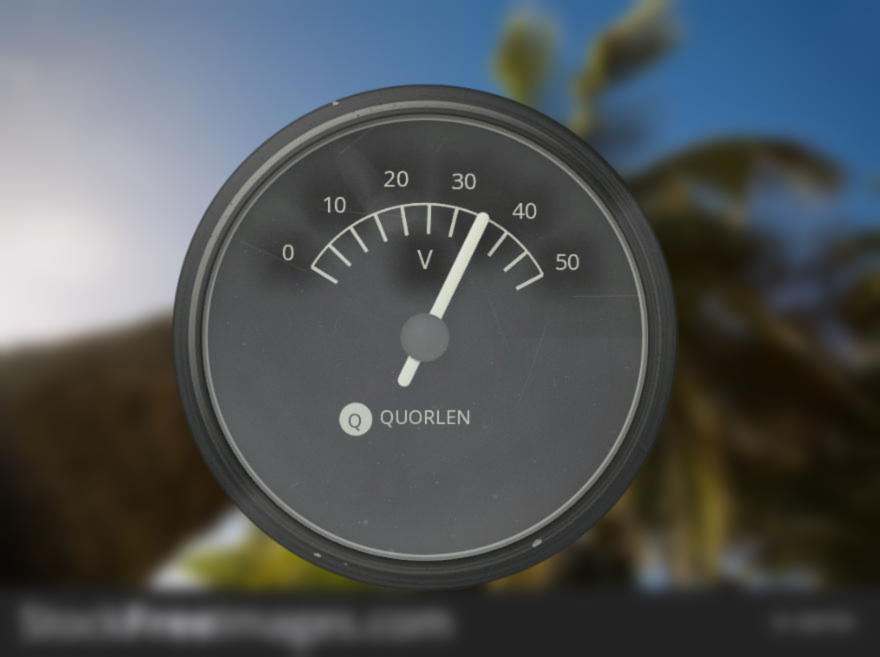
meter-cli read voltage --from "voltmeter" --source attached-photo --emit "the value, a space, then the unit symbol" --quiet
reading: 35 V
